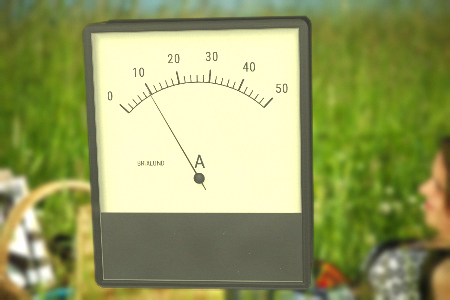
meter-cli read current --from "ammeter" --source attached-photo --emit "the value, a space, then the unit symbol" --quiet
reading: 10 A
